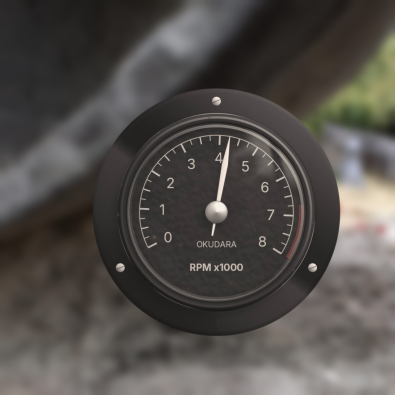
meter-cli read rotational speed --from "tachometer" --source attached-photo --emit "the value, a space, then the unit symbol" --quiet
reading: 4250 rpm
